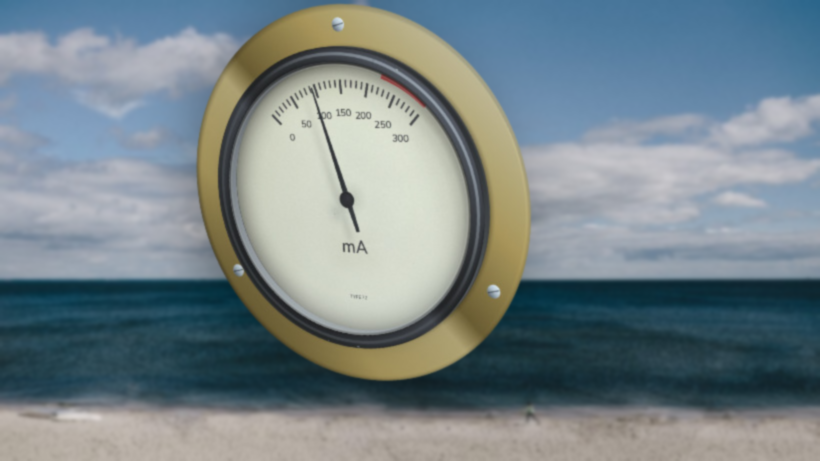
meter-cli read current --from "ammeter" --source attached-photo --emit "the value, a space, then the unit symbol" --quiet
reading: 100 mA
